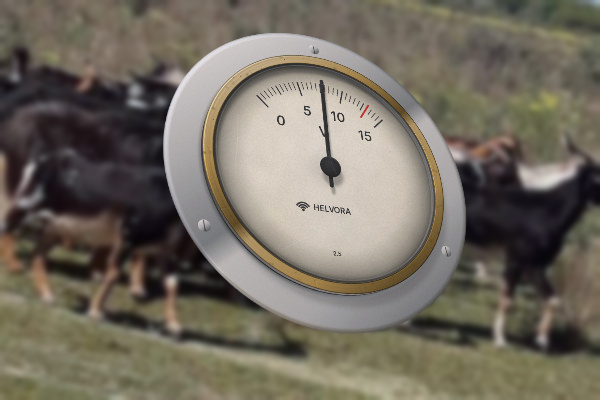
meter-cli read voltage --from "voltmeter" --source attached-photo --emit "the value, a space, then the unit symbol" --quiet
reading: 7.5 V
